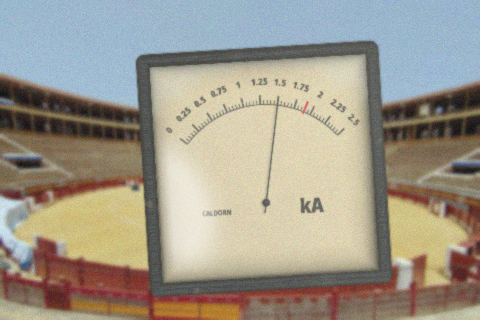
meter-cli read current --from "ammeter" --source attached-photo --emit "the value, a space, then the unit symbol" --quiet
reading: 1.5 kA
